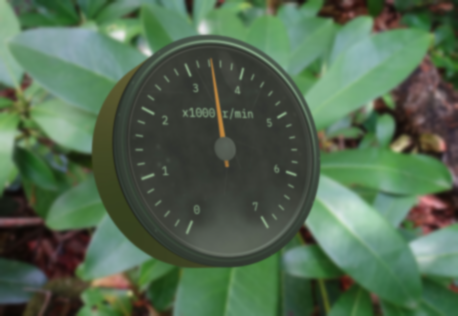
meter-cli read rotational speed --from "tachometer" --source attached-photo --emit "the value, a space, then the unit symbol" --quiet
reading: 3400 rpm
